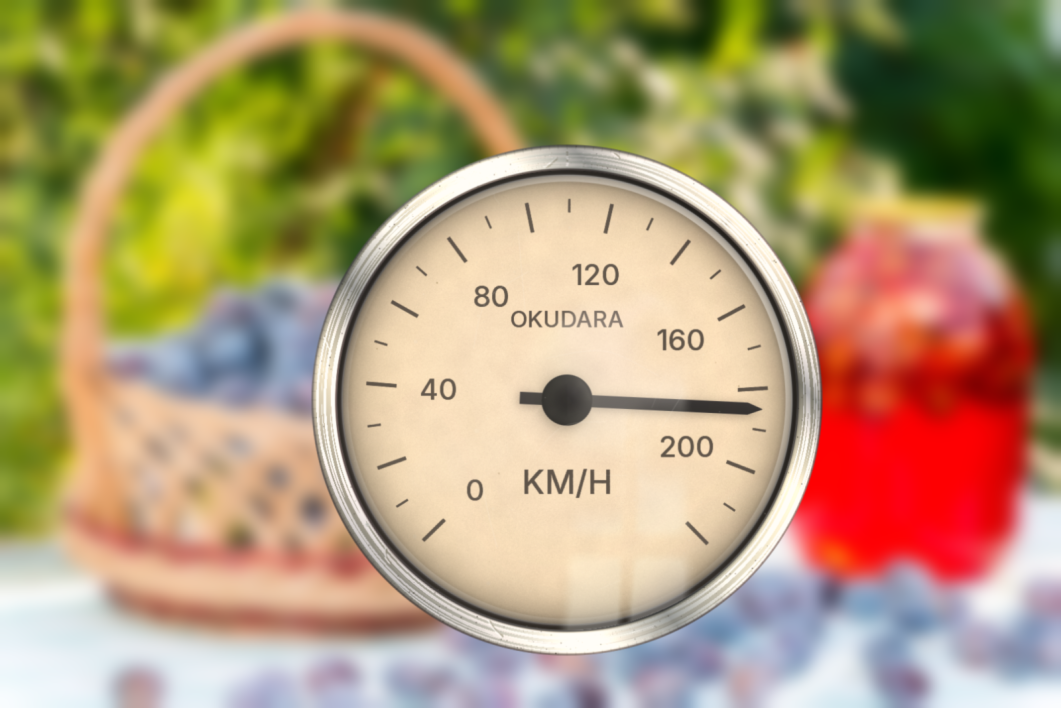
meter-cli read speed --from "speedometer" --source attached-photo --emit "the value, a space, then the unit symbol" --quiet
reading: 185 km/h
